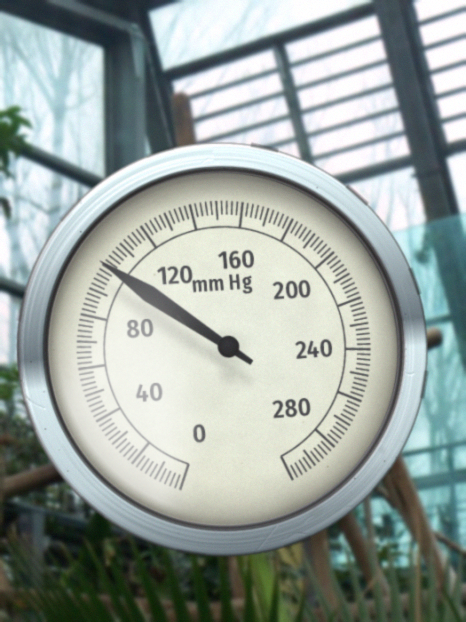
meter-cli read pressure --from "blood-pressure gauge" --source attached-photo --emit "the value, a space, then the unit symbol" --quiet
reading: 100 mmHg
